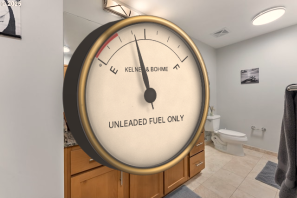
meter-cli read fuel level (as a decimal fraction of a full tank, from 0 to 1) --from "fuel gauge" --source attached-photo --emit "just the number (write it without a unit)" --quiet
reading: 0.375
